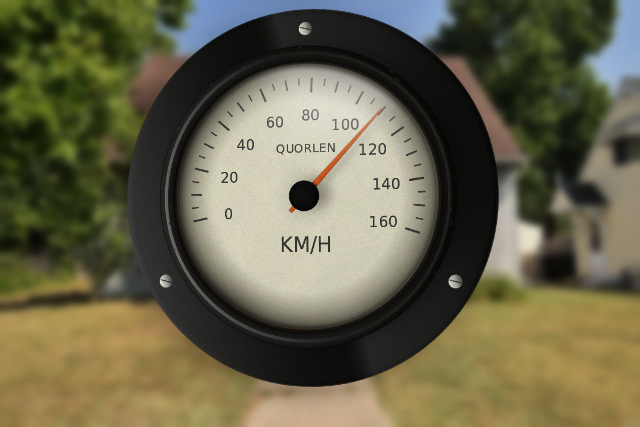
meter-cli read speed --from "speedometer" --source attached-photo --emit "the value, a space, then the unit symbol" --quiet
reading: 110 km/h
